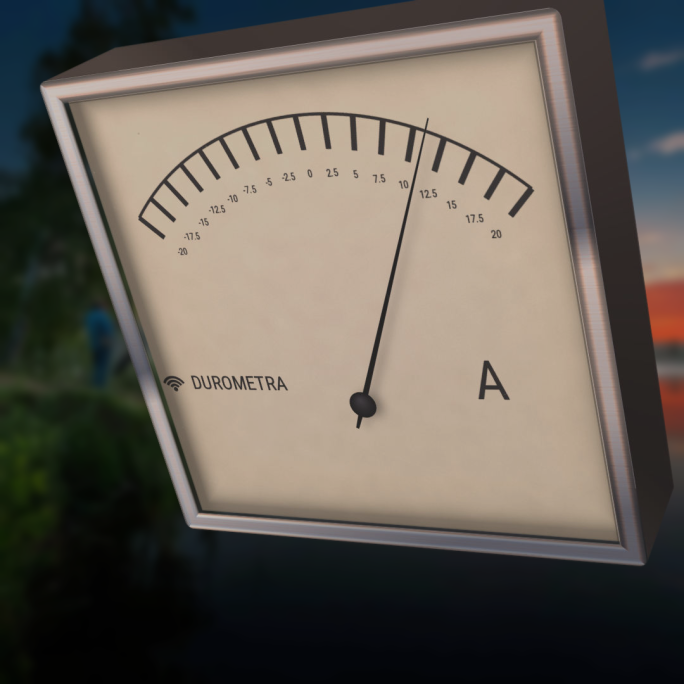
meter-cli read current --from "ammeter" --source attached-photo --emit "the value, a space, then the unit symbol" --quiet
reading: 11.25 A
